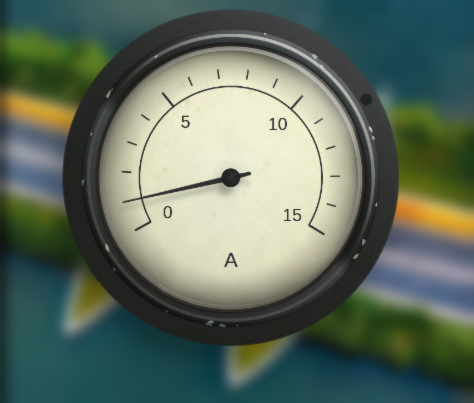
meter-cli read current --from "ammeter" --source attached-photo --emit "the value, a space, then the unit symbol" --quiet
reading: 1 A
